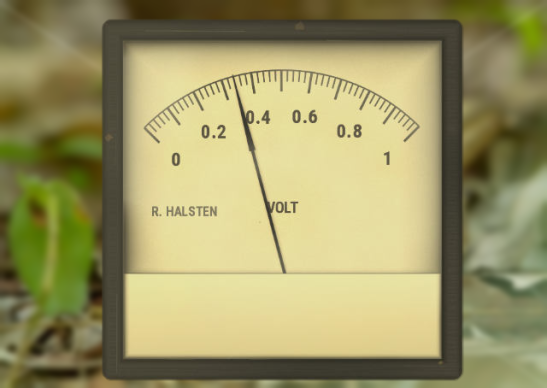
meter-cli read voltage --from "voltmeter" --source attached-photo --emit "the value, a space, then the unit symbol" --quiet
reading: 0.34 V
